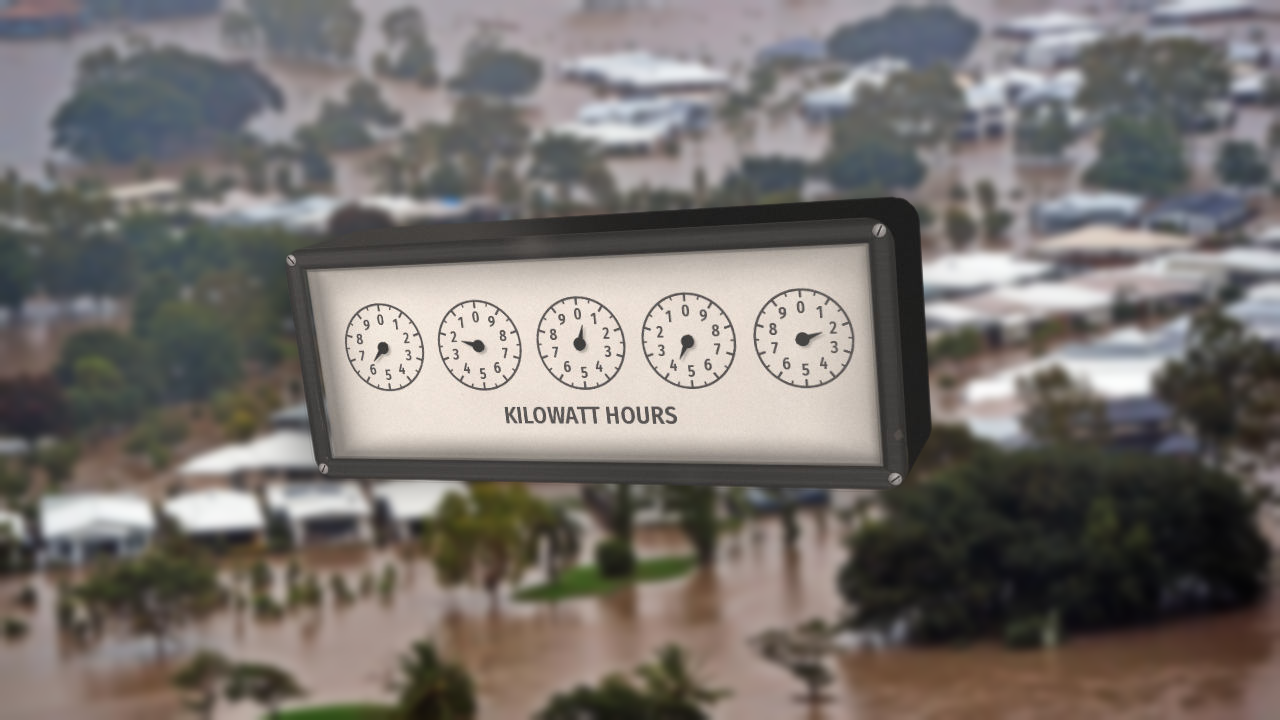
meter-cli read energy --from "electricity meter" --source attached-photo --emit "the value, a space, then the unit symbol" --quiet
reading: 62042 kWh
